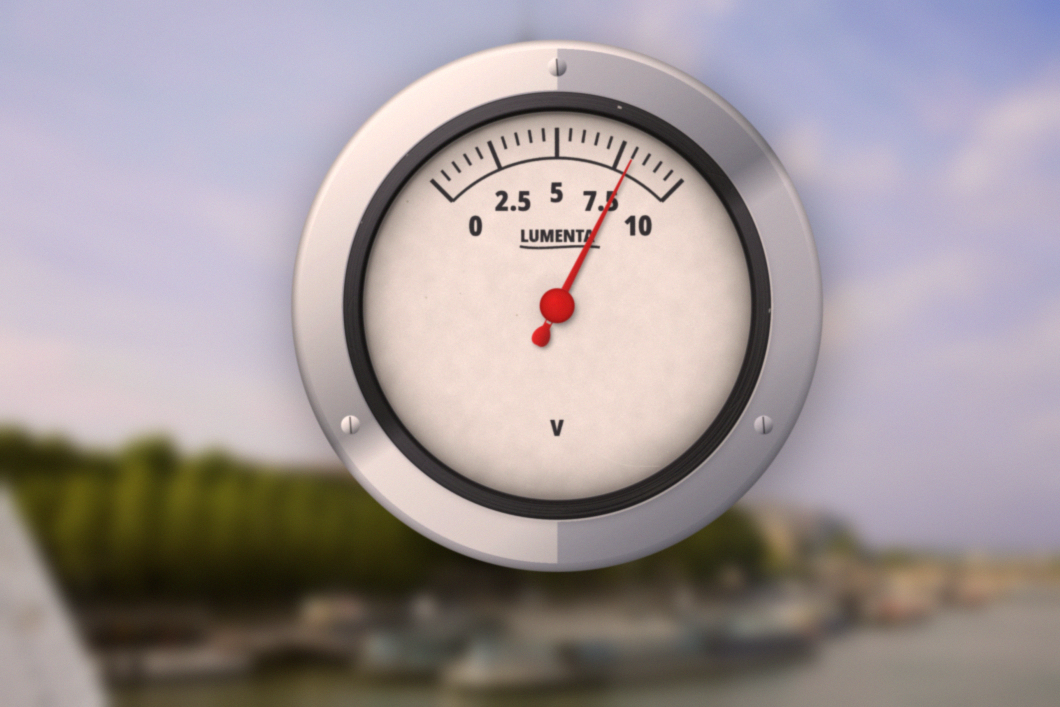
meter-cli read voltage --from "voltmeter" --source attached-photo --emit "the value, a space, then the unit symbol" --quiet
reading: 8 V
